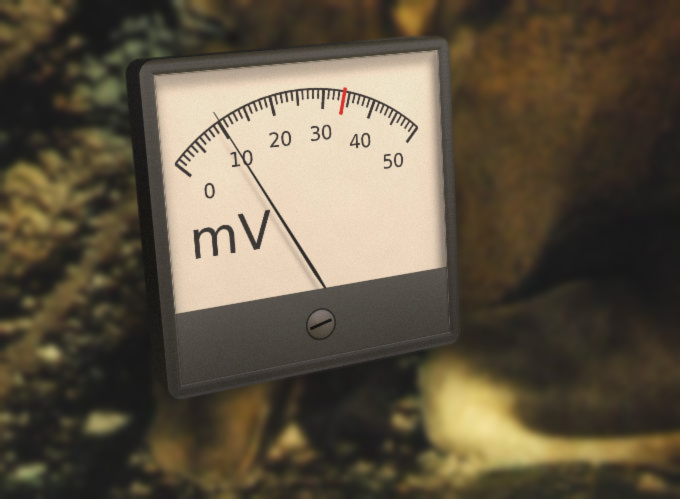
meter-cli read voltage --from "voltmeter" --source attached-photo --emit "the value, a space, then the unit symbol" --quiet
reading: 10 mV
